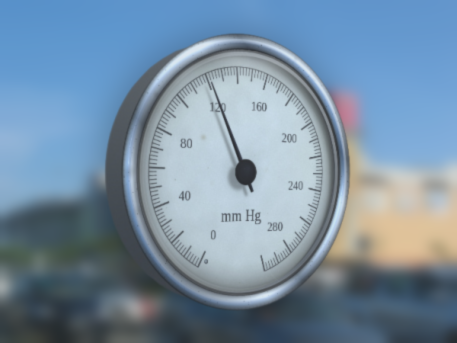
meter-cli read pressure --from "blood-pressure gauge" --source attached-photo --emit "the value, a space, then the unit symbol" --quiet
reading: 120 mmHg
